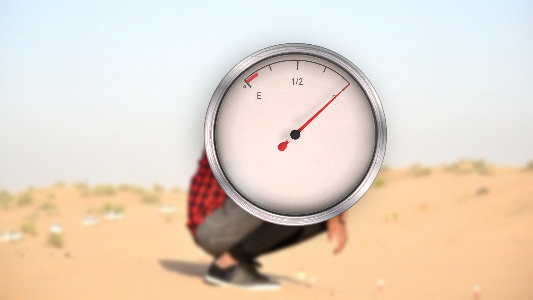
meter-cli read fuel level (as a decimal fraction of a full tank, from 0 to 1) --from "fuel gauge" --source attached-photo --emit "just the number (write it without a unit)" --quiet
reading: 1
